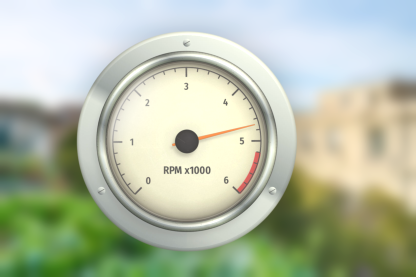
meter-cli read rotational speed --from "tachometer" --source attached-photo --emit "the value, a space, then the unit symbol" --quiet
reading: 4700 rpm
